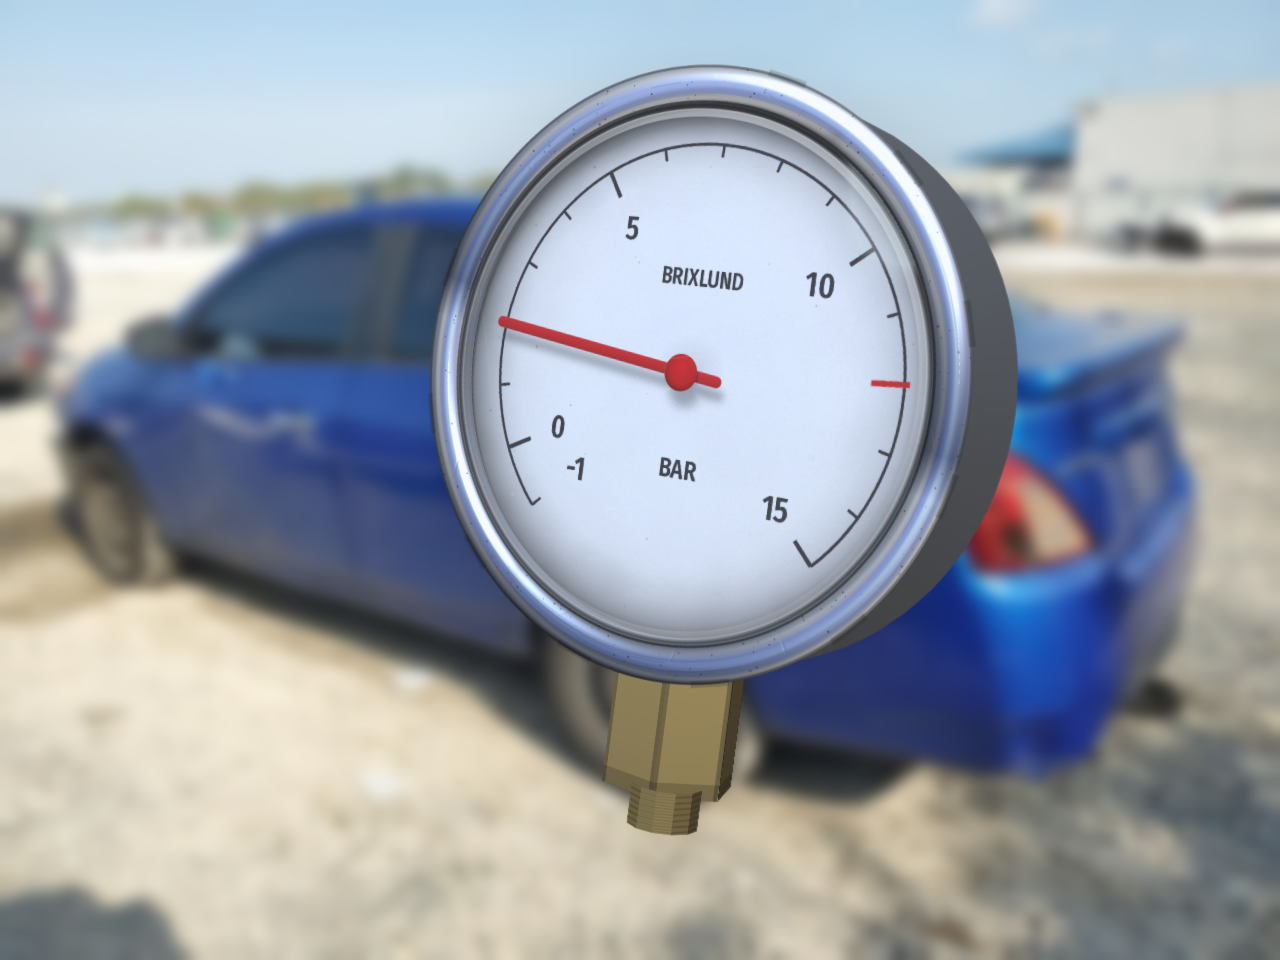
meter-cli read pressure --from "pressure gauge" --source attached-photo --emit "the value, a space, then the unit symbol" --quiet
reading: 2 bar
